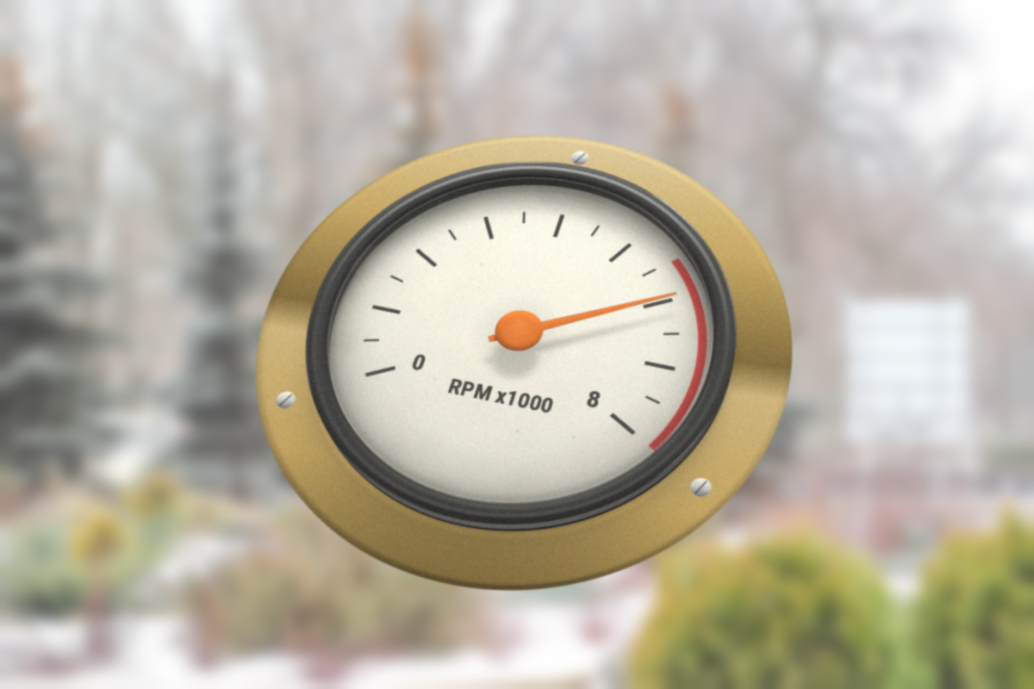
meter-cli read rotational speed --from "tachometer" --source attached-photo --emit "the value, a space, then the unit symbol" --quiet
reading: 6000 rpm
